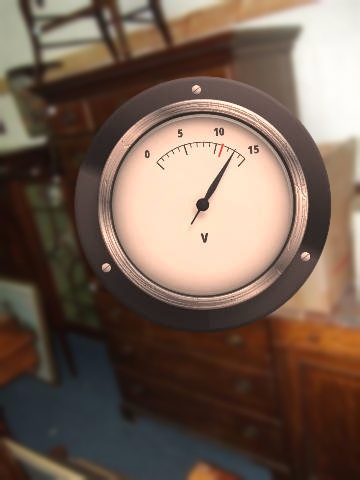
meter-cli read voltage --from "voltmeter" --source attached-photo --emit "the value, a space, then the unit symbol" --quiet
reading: 13 V
